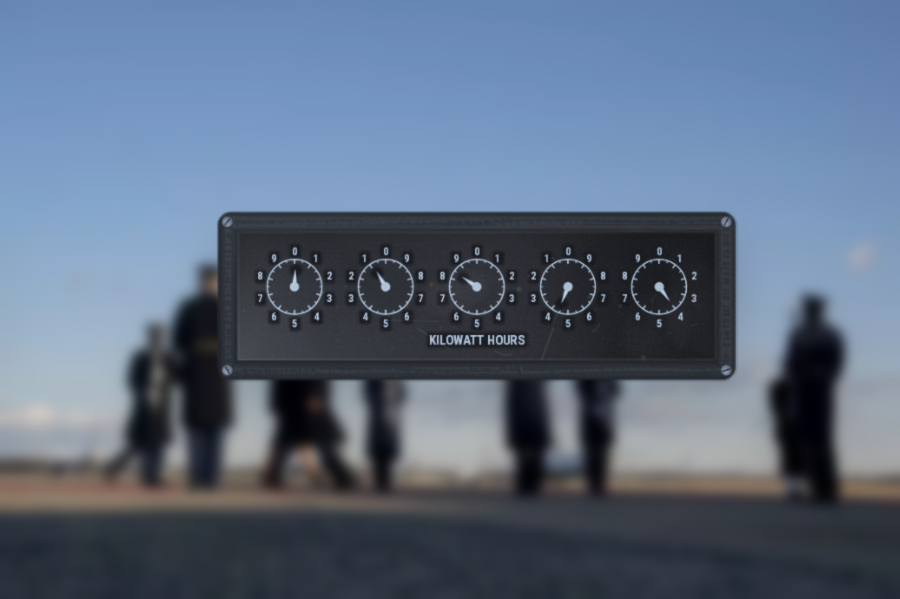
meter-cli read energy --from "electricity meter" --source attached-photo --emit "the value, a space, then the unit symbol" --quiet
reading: 844 kWh
